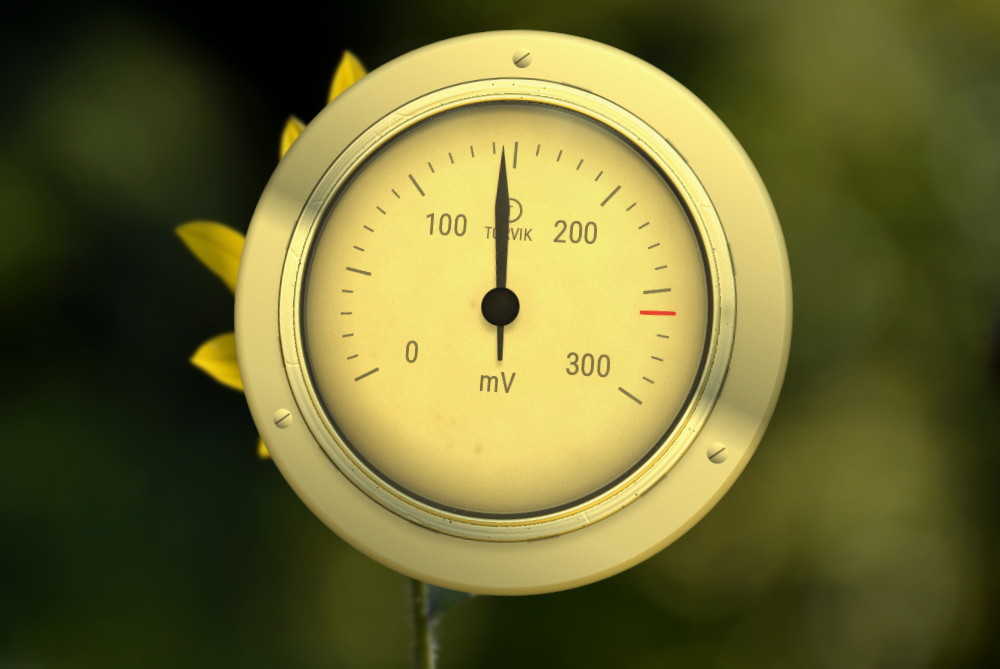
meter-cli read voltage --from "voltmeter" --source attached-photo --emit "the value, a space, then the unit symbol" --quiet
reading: 145 mV
